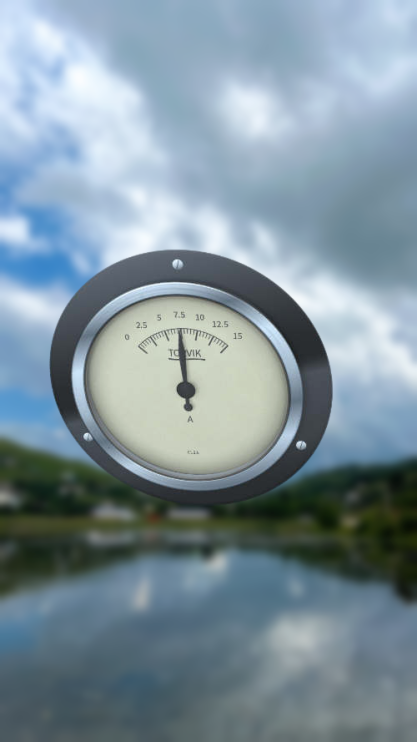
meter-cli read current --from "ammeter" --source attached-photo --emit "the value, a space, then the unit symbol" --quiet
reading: 7.5 A
